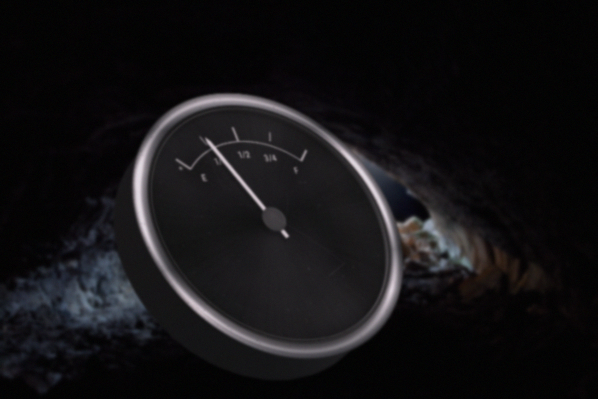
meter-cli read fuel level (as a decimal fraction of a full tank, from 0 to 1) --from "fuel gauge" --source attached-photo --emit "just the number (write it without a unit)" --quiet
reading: 0.25
